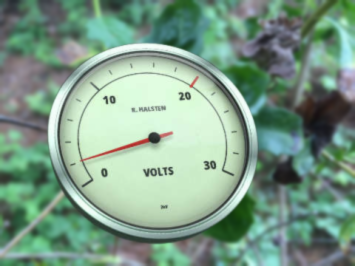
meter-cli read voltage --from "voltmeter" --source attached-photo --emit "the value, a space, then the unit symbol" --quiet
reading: 2 V
